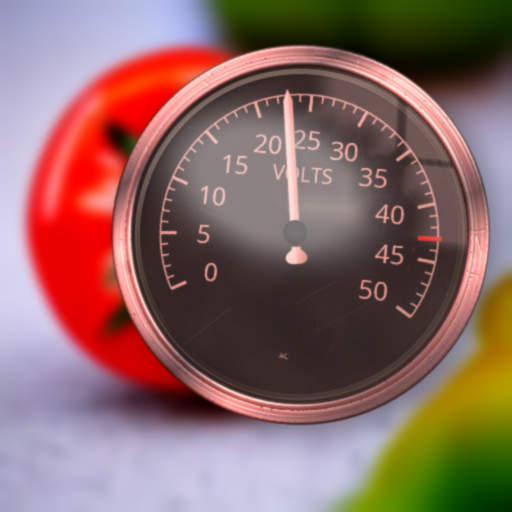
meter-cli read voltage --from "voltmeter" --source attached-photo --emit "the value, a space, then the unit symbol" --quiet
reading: 23 V
